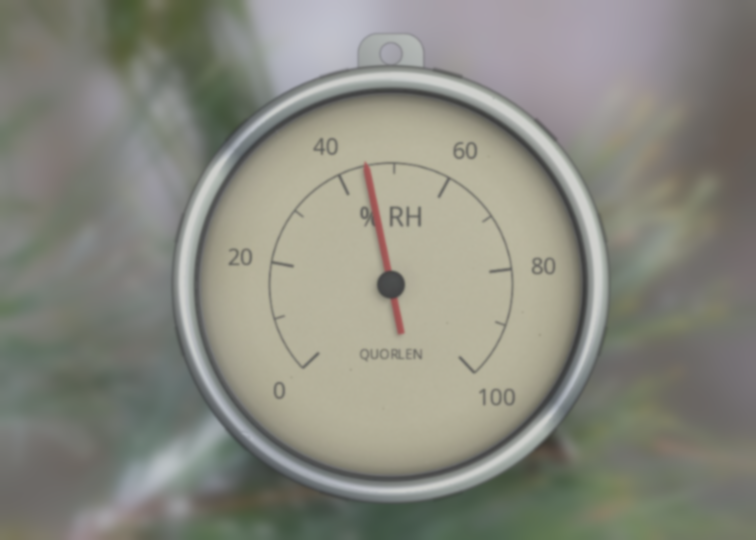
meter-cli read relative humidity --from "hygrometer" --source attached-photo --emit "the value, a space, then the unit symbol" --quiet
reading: 45 %
